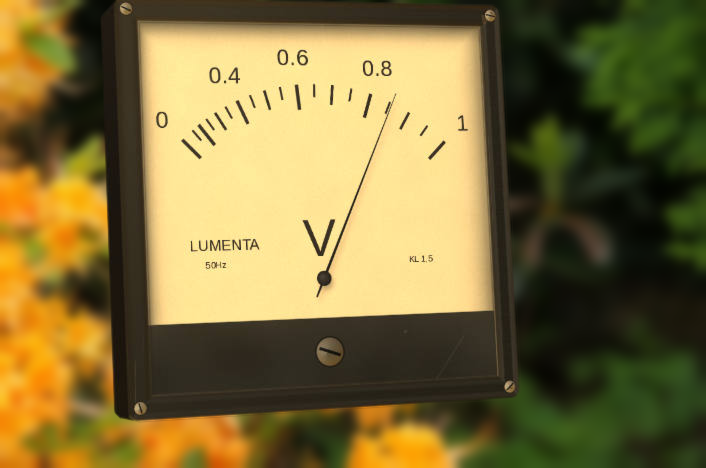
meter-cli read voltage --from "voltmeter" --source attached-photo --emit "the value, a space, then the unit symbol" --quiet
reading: 0.85 V
